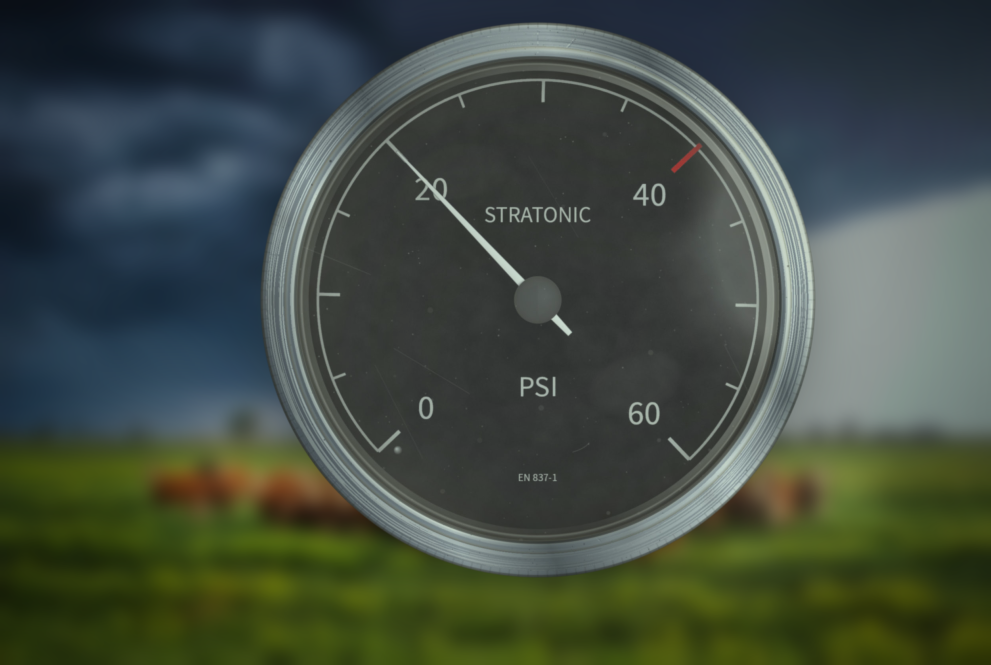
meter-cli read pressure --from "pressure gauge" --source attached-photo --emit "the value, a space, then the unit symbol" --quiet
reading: 20 psi
